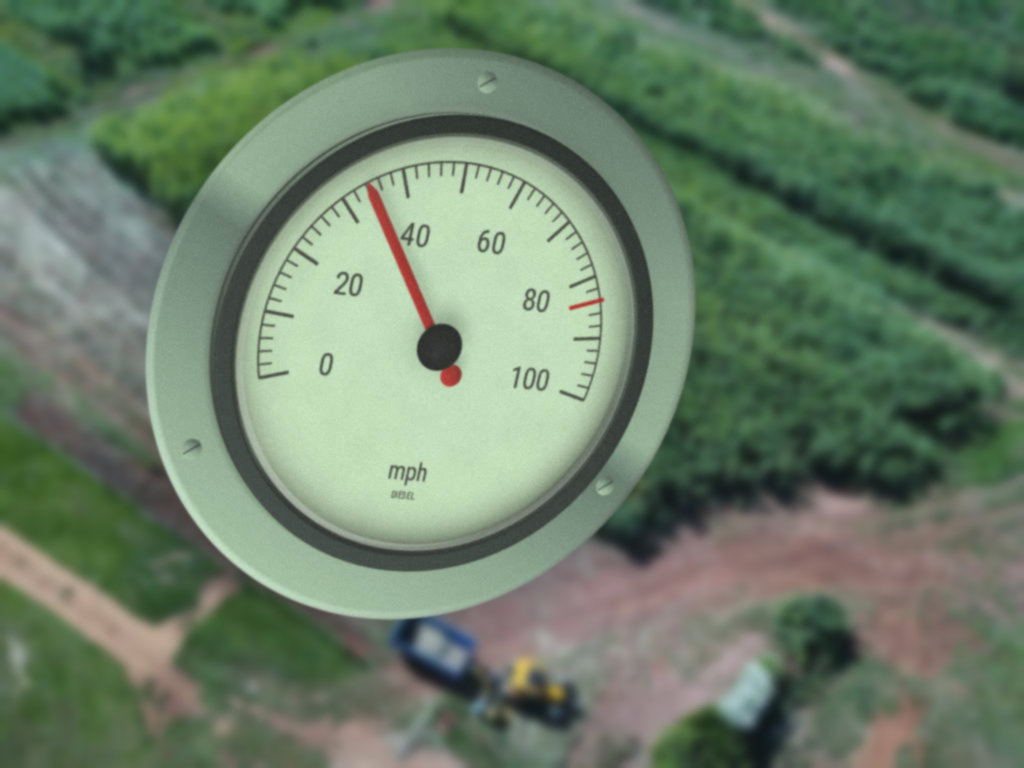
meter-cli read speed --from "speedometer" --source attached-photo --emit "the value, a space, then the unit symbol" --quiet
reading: 34 mph
